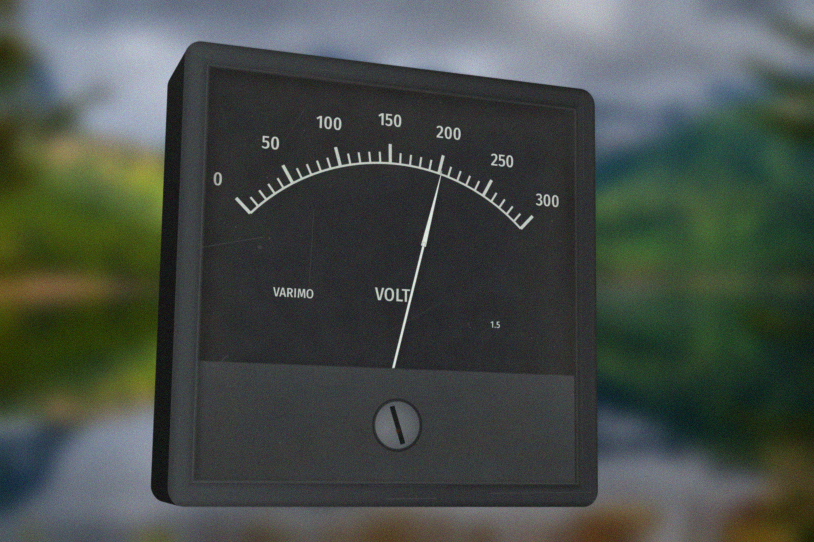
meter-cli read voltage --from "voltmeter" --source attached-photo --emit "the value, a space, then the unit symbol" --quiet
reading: 200 V
